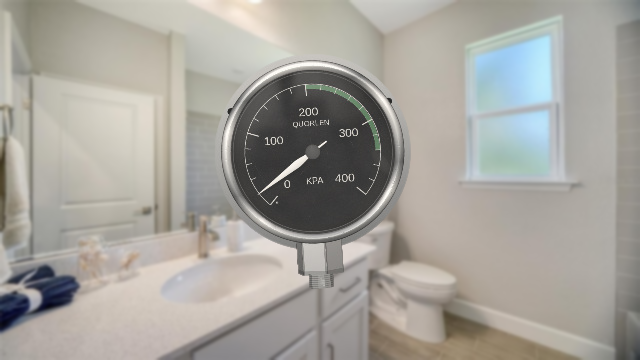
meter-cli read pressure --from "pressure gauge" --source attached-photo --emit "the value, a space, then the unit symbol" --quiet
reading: 20 kPa
